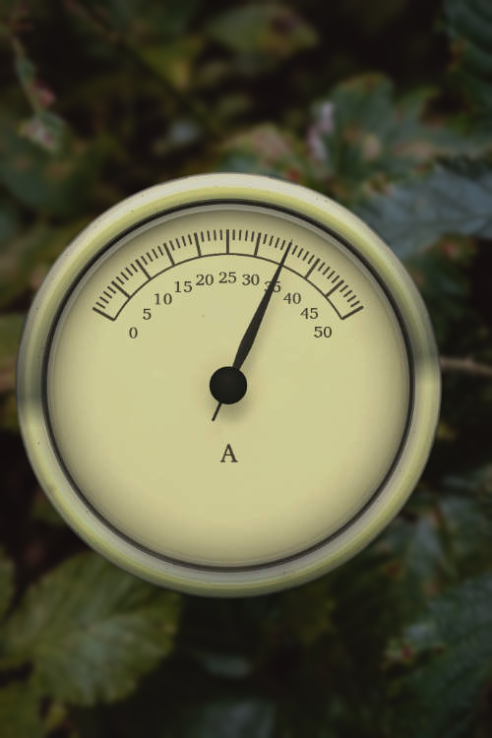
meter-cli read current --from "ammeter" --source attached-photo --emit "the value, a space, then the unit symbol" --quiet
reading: 35 A
